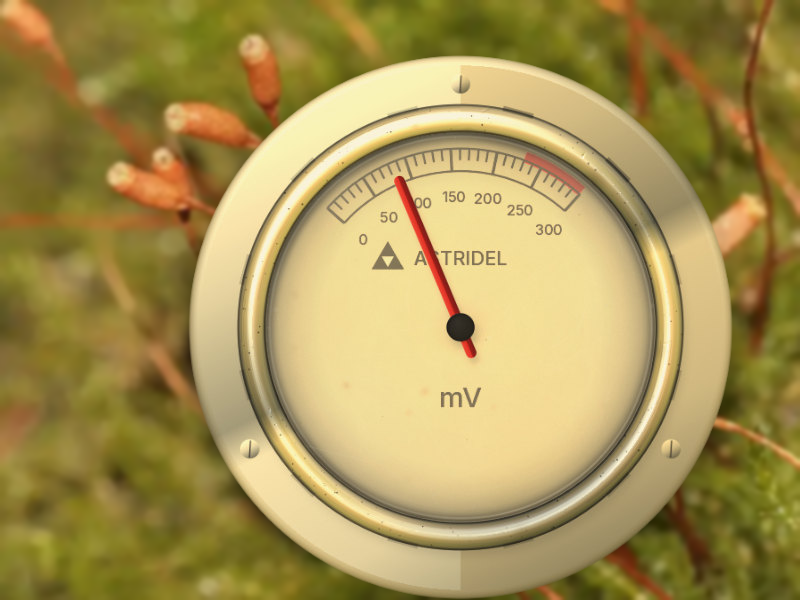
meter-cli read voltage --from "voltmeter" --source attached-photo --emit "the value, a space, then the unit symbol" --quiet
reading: 85 mV
